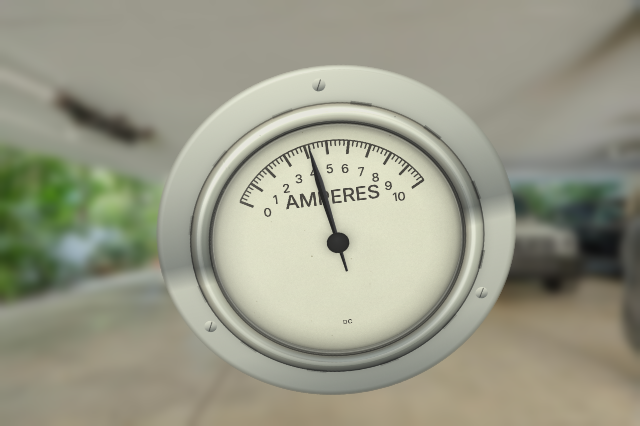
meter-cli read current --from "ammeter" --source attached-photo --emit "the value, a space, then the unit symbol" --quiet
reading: 4.2 A
